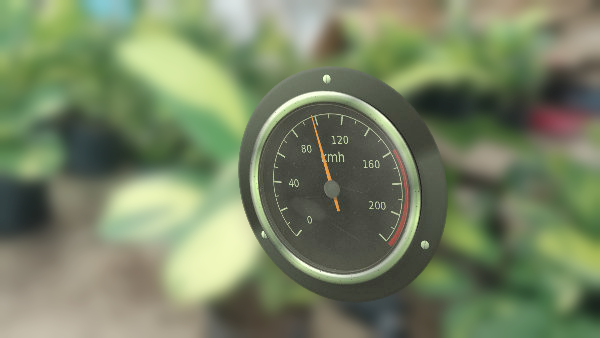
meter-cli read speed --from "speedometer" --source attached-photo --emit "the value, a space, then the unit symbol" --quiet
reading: 100 km/h
